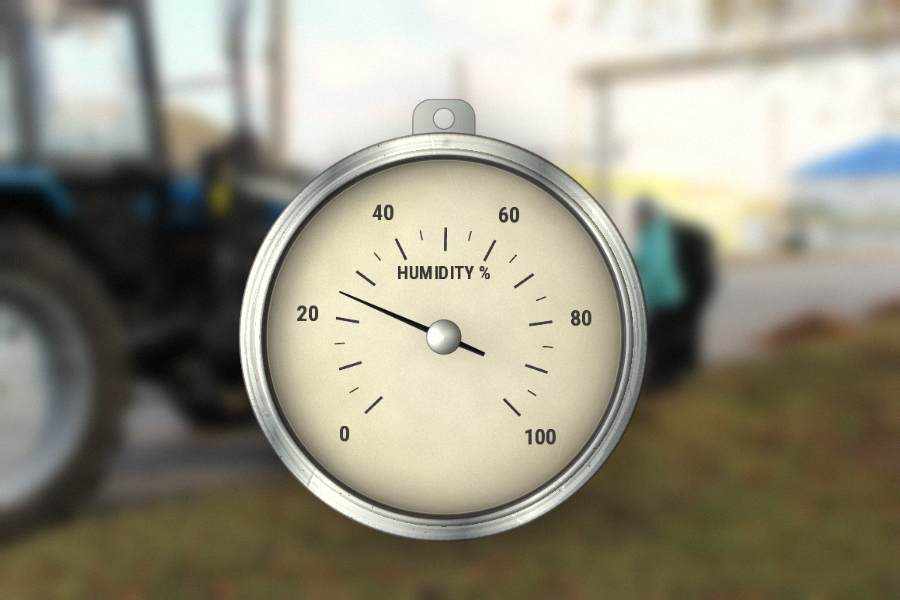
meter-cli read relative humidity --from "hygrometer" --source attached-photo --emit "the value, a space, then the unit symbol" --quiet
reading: 25 %
